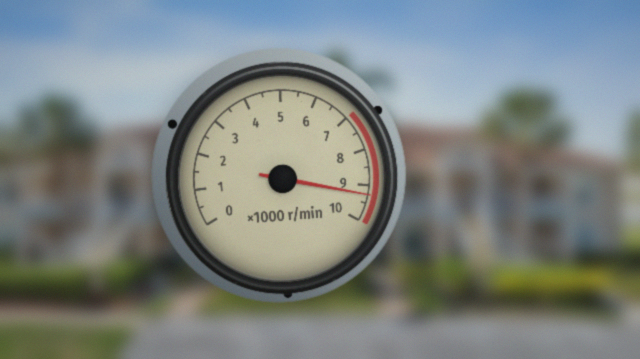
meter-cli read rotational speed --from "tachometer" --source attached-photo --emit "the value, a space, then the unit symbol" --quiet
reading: 9250 rpm
